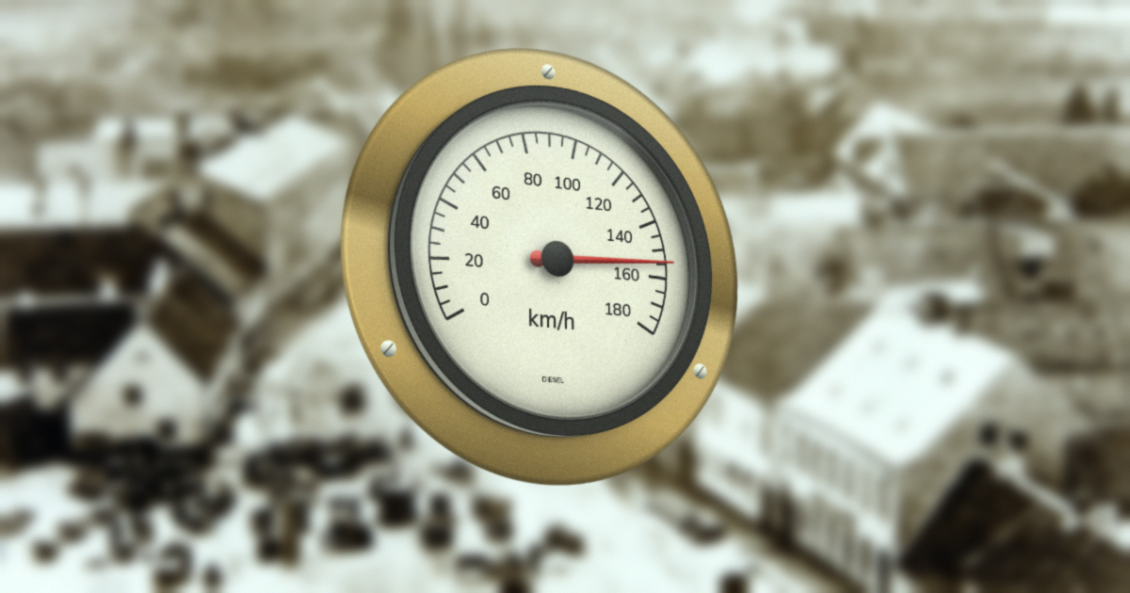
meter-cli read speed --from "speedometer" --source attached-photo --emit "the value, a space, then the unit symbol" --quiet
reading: 155 km/h
